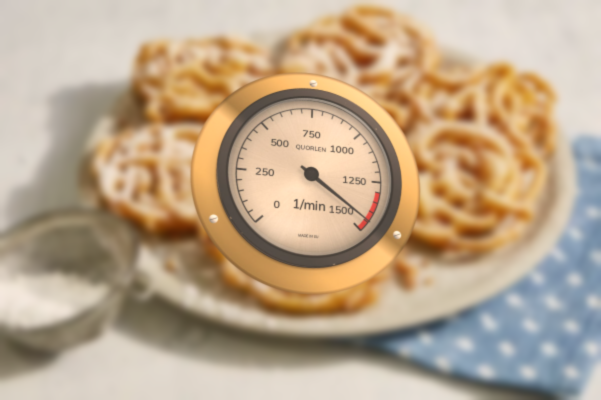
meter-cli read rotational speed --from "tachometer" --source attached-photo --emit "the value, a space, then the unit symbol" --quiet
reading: 1450 rpm
